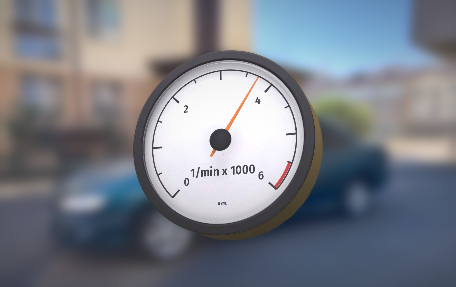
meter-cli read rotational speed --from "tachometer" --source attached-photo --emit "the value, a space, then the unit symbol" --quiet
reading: 3750 rpm
